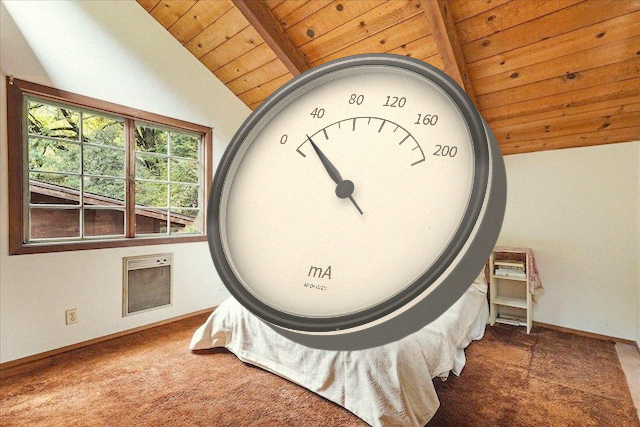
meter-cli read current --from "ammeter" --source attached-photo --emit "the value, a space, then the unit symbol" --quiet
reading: 20 mA
